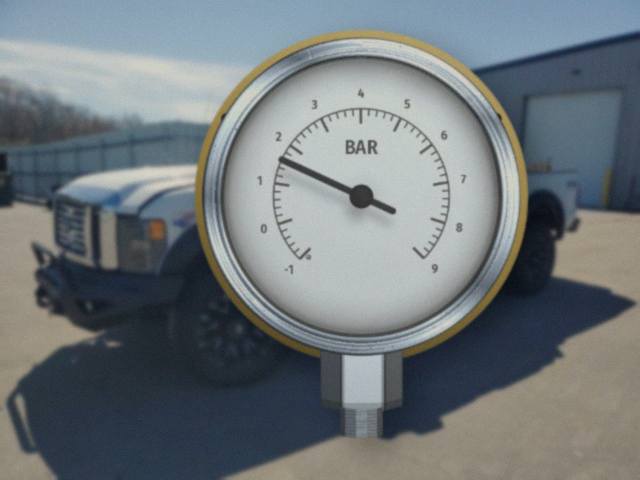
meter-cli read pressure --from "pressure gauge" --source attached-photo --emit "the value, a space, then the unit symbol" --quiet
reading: 1.6 bar
